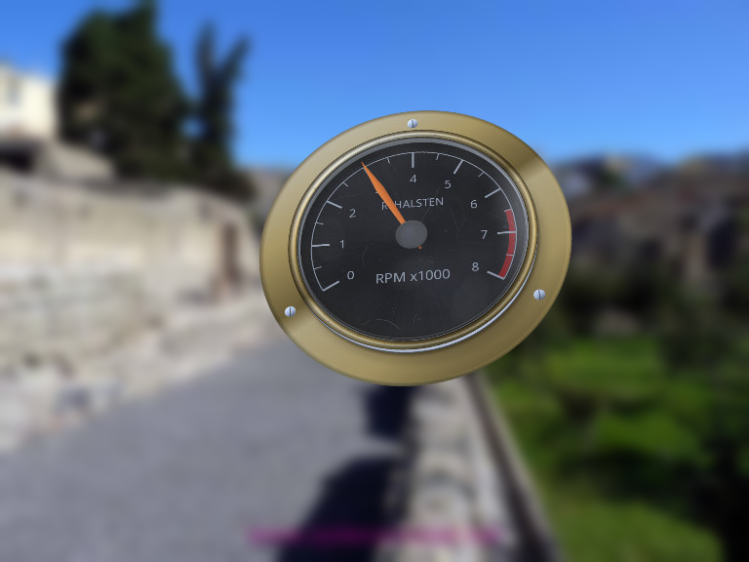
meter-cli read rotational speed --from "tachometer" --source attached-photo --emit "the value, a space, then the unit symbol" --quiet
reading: 3000 rpm
